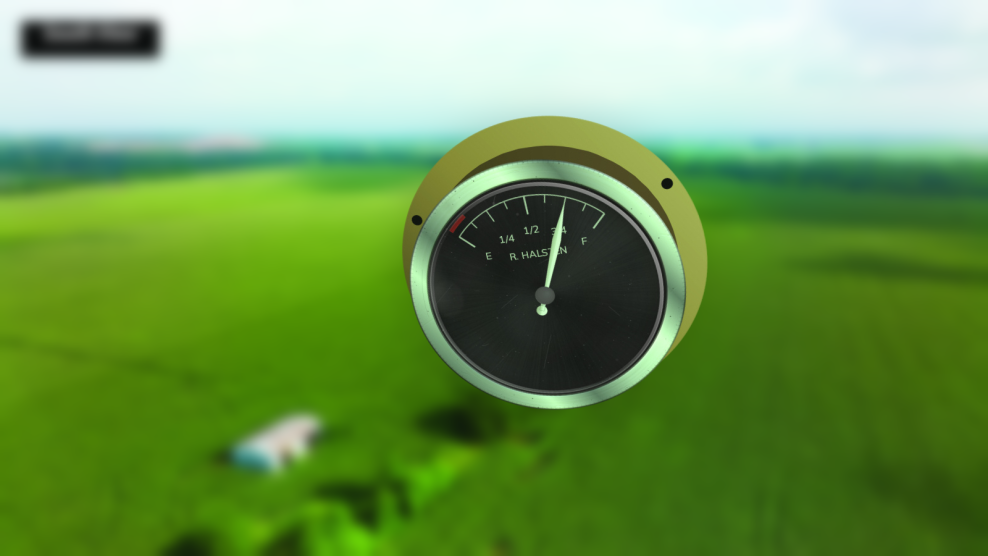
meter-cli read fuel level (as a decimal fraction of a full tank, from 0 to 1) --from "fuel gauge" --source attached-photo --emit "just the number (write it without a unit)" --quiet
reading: 0.75
